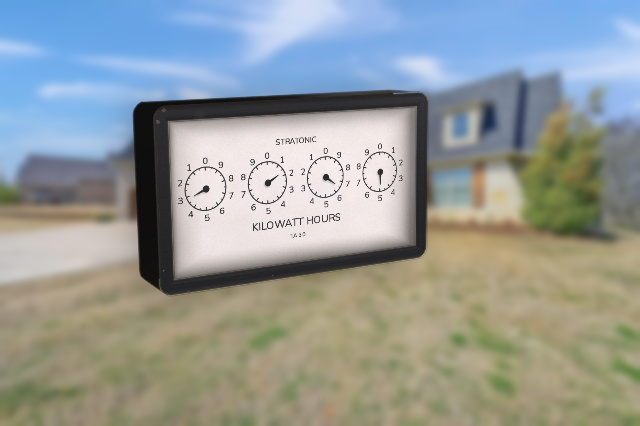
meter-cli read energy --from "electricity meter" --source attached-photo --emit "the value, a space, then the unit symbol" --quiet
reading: 3165 kWh
